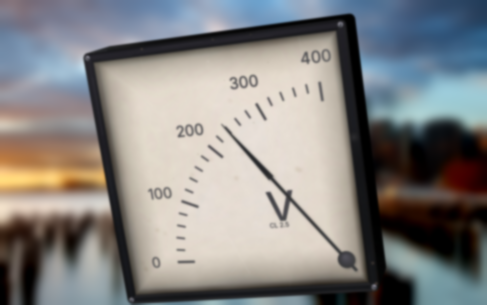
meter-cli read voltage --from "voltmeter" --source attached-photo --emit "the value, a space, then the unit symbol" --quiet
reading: 240 V
